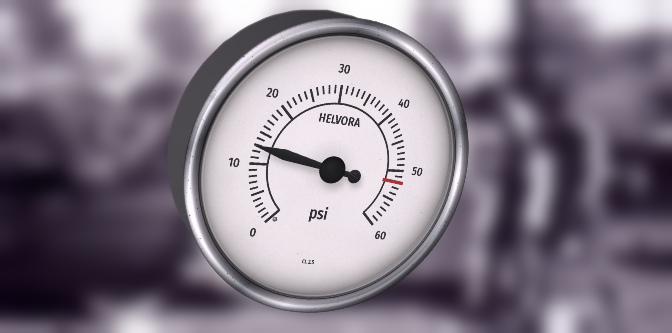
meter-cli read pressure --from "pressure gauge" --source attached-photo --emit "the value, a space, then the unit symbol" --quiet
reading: 13 psi
